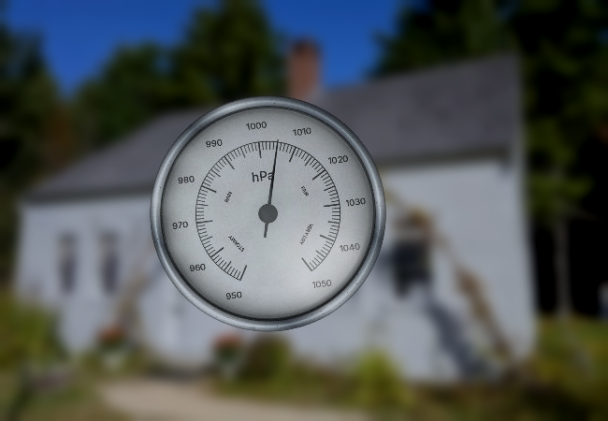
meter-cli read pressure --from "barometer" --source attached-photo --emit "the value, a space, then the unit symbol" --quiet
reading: 1005 hPa
